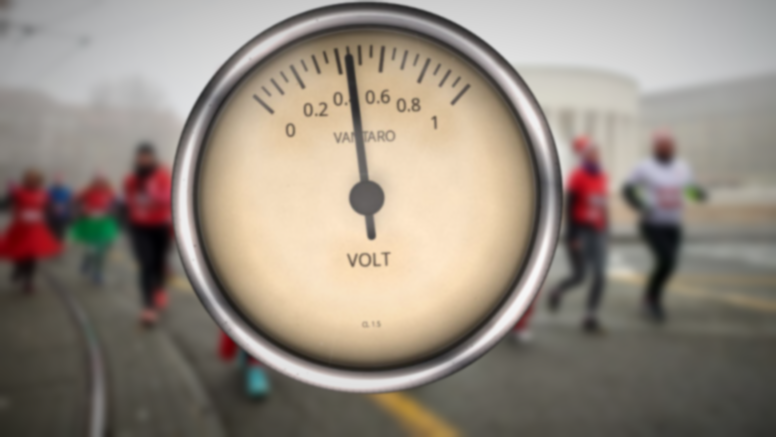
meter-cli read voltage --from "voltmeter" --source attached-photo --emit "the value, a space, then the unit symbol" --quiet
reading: 0.45 V
